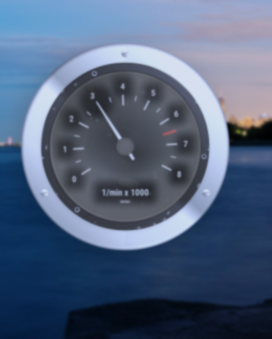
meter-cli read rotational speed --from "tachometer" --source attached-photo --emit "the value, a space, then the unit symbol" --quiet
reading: 3000 rpm
